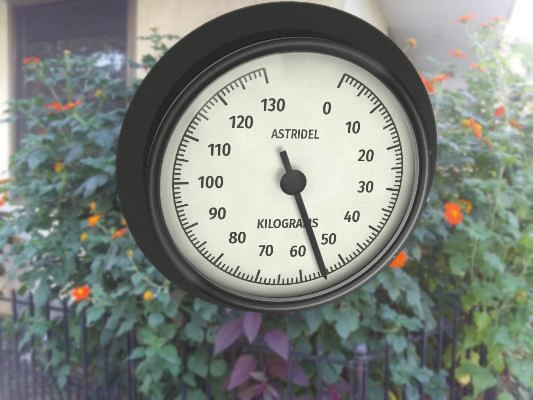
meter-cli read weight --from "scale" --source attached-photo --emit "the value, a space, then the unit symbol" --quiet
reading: 55 kg
